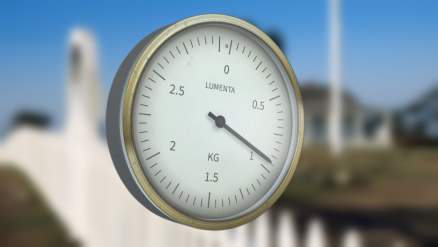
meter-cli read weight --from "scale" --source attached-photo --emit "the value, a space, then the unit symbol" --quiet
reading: 0.95 kg
